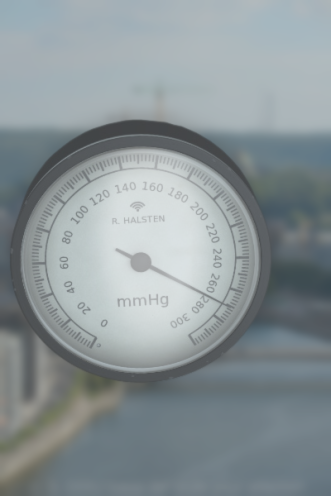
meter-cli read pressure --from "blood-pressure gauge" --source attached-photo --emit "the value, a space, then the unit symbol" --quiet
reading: 270 mmHg
